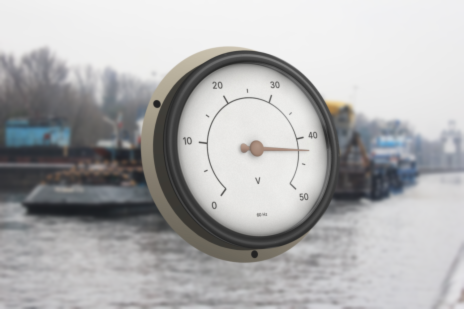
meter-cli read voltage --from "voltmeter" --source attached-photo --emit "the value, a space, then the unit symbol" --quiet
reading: 42.5 V
